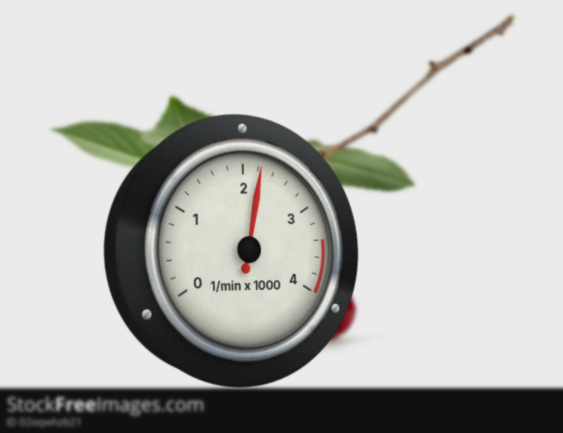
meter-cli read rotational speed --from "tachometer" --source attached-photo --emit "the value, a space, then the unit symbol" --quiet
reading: 2200 rpm
